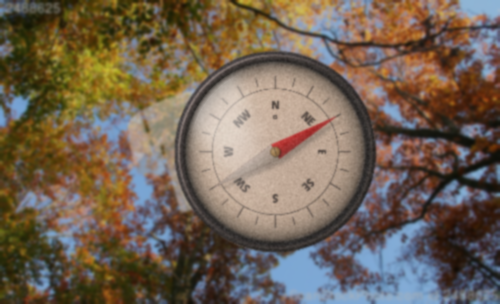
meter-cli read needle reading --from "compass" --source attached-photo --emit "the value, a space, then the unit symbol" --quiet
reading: 60 °
